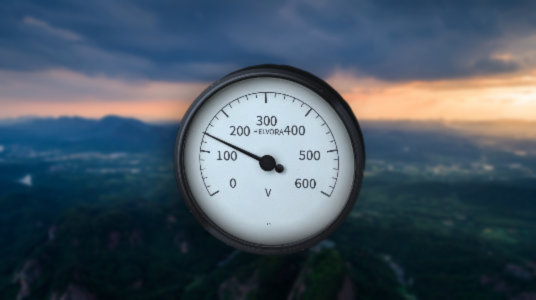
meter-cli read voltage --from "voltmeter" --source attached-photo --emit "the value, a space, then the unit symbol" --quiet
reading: 140 V
